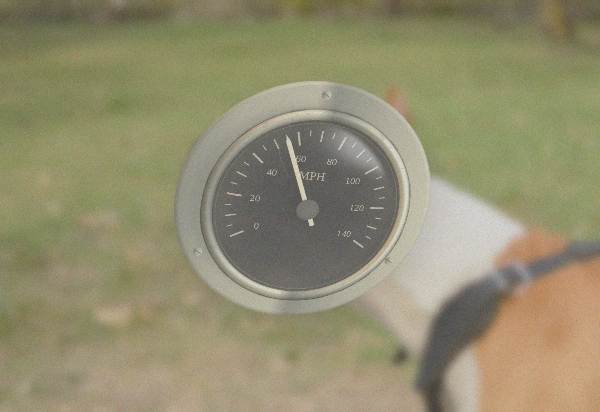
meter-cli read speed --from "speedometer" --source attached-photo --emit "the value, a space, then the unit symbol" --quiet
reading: 55 mph
